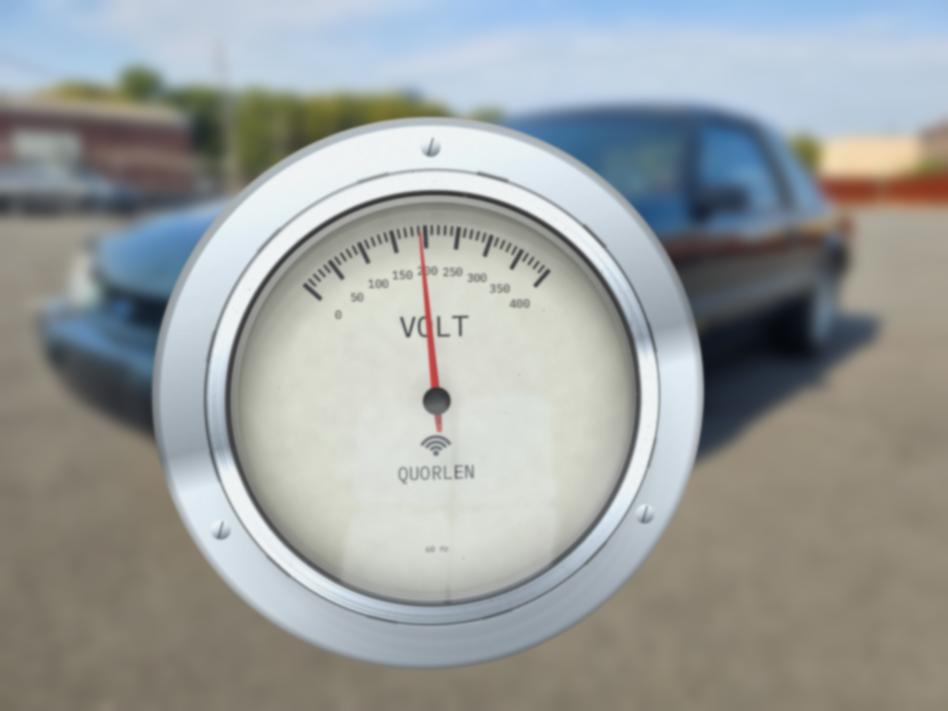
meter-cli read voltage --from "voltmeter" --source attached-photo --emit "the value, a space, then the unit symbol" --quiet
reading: 190 V
